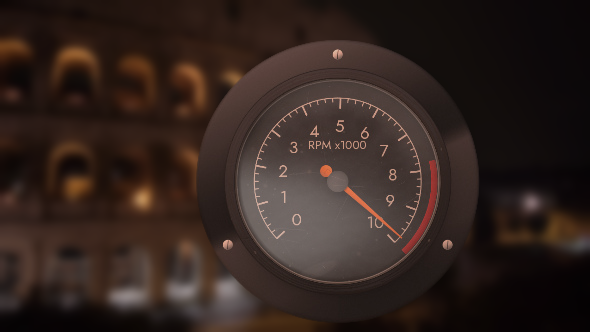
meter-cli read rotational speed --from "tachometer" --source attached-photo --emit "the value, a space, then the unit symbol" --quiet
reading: 9800 rpm
